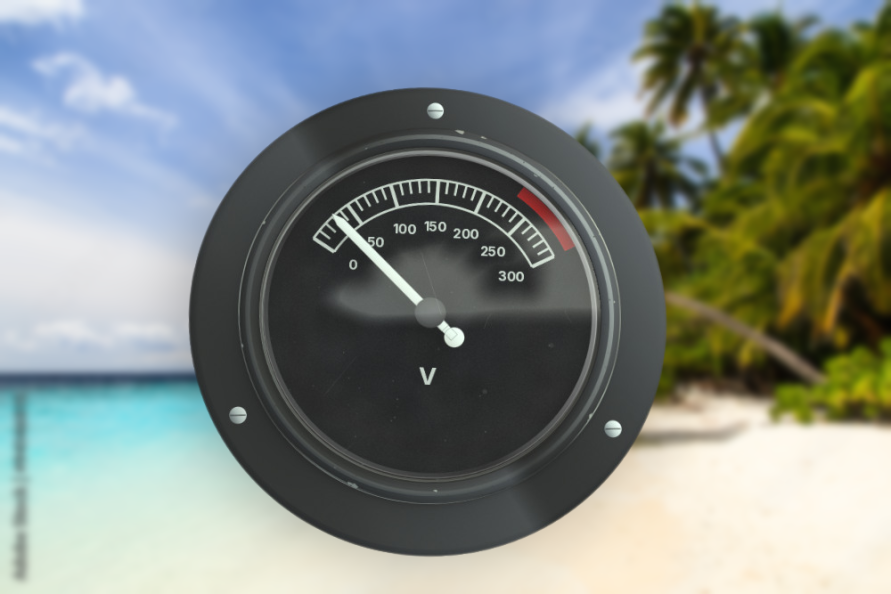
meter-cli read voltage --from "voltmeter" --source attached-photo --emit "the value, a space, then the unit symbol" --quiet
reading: 30 V
